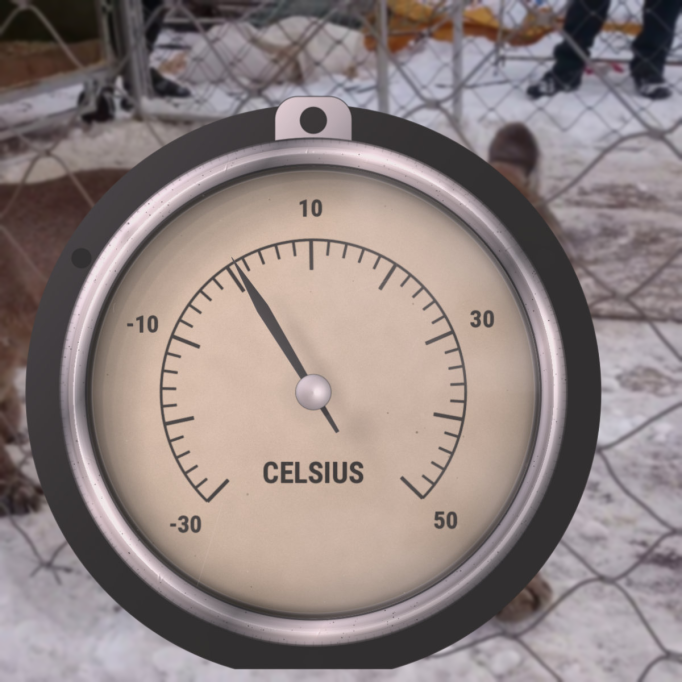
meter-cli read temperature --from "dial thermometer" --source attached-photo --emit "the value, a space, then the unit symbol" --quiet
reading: 1 °C
